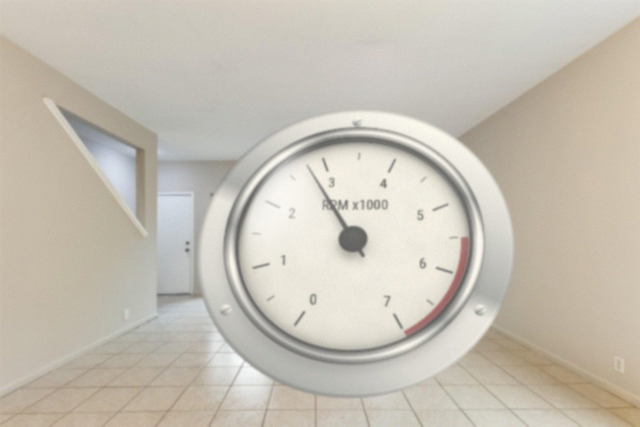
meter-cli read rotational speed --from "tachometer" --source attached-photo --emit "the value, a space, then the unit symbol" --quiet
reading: 2750 rpm
